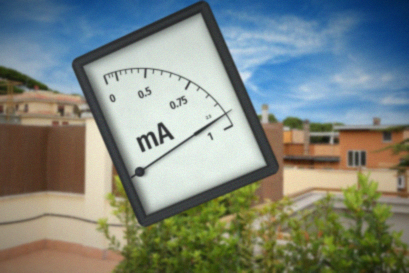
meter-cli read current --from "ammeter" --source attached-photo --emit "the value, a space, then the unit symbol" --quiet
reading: 0.95 mA
